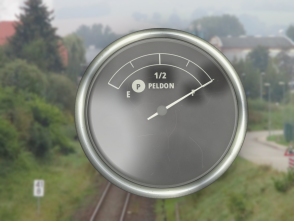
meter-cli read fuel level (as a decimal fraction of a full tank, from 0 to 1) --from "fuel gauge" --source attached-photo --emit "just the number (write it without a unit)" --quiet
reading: 1
